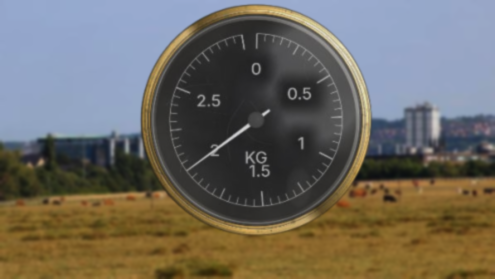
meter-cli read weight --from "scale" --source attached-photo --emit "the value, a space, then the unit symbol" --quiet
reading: 2 kg
